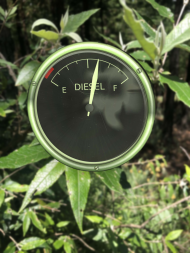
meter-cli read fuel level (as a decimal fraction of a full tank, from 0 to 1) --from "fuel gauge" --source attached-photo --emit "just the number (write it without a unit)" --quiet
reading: 0.625
